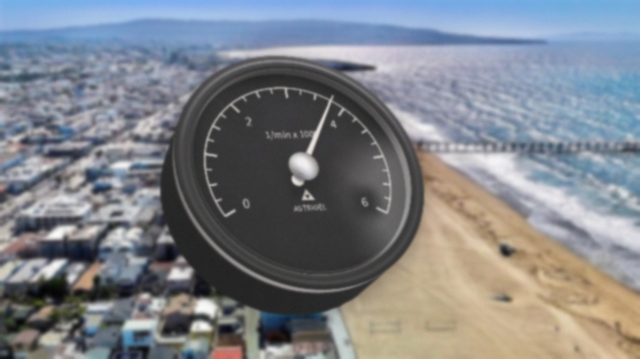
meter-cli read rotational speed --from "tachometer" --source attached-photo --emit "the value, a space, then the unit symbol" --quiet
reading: 3750 rpm
